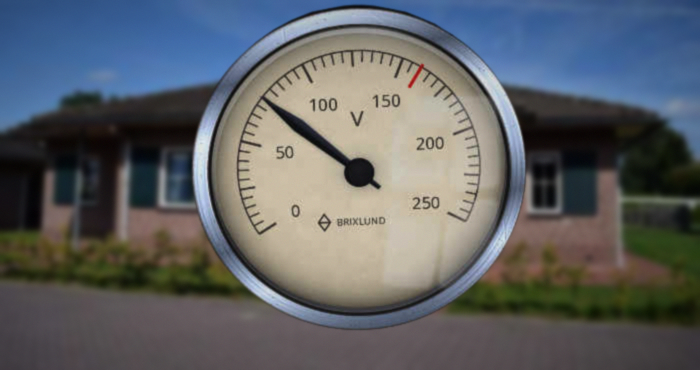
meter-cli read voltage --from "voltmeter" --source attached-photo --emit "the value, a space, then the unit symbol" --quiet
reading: 75 V
